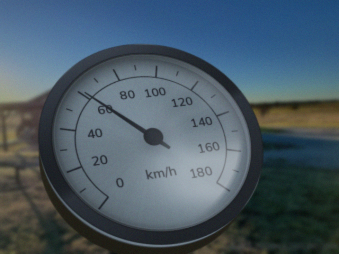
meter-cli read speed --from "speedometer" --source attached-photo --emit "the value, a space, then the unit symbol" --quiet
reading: 60 km/h
